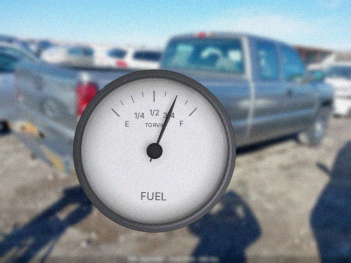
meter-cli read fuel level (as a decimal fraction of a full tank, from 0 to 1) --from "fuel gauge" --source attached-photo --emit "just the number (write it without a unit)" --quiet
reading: 0.75
